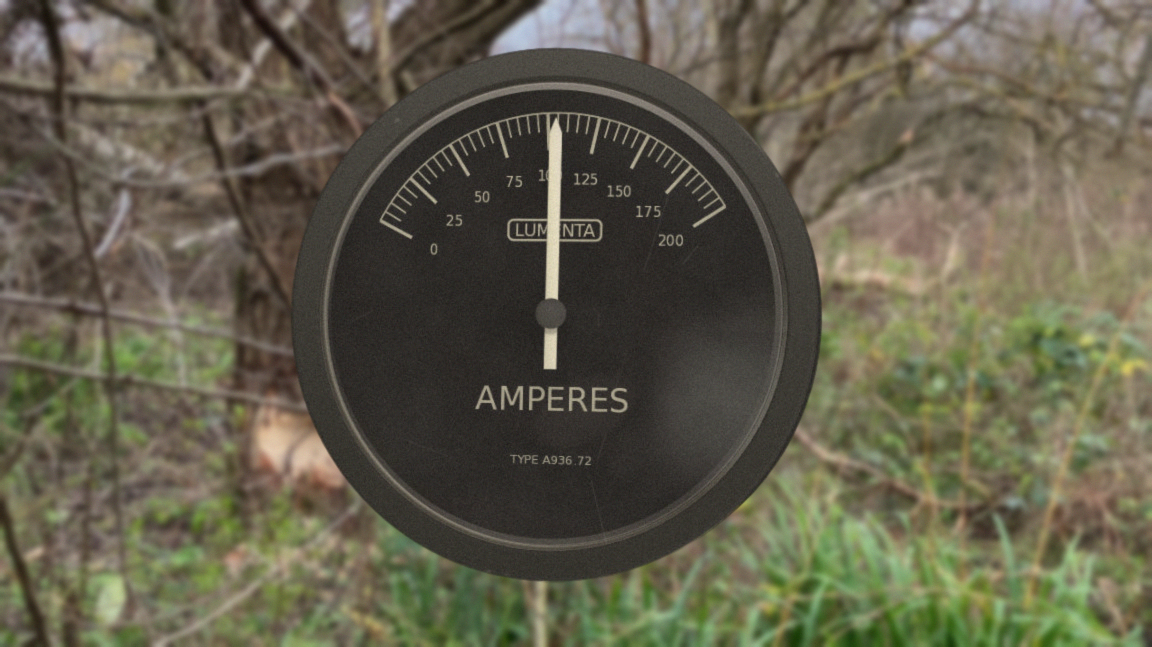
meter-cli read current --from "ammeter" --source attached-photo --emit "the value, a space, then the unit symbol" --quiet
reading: 105 A
